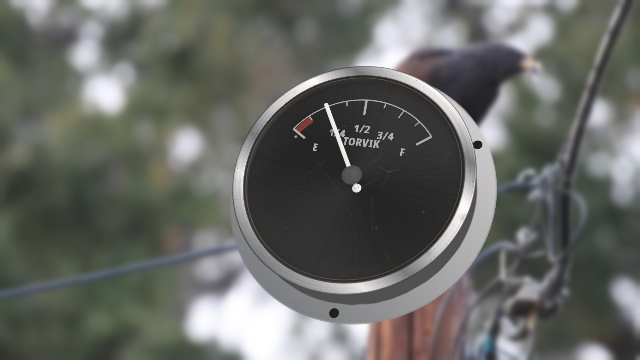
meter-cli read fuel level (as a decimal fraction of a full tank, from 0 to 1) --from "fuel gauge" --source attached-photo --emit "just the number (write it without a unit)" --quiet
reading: 0.25
